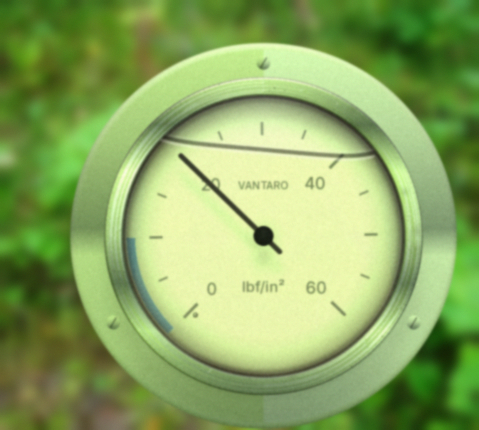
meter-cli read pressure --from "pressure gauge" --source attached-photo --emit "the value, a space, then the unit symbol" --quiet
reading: 20 psi
